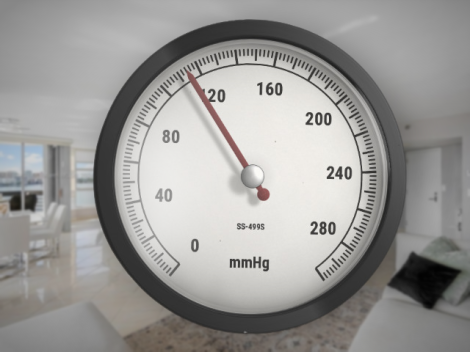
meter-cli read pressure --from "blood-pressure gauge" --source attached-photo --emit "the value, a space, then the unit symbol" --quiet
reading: 114 mmHg
